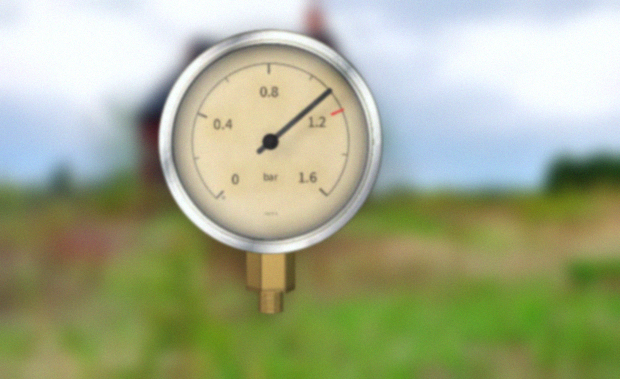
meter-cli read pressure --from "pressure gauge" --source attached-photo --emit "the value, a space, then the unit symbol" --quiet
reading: 1.1 bar
